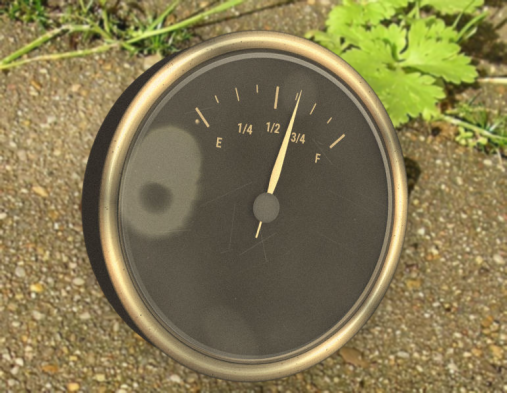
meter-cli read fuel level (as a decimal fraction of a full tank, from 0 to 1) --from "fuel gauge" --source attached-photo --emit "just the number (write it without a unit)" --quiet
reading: 0.625
